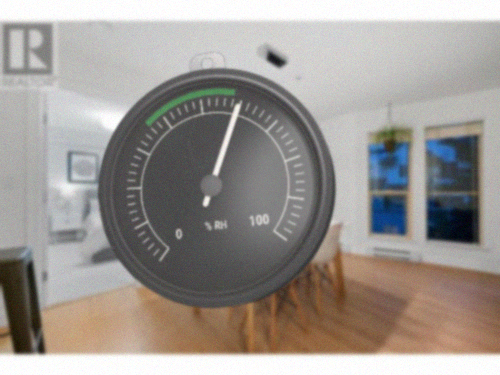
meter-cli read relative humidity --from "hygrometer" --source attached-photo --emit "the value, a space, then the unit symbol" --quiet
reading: 60 %
